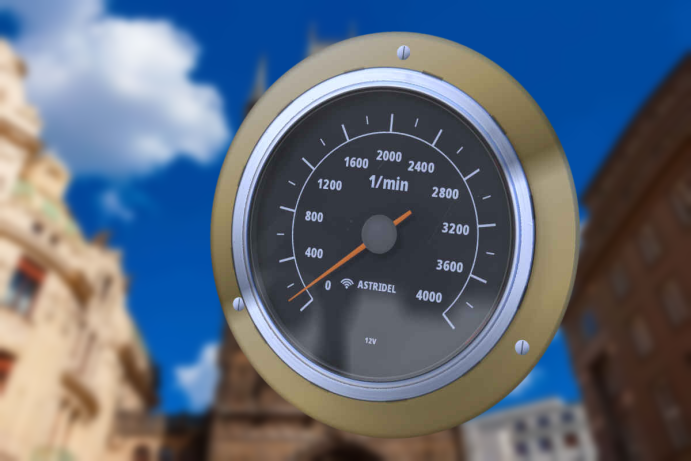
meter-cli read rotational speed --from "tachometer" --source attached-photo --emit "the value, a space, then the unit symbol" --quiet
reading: 100 rpm
